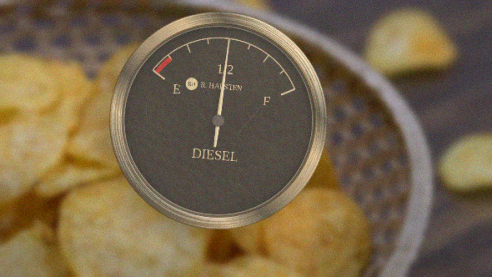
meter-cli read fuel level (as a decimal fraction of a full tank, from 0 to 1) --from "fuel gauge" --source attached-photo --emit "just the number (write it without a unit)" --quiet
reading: 0.5
